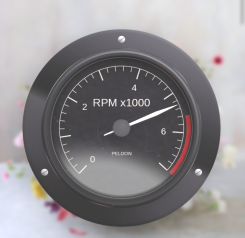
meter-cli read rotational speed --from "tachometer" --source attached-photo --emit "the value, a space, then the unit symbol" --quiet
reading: 5300 rpm
